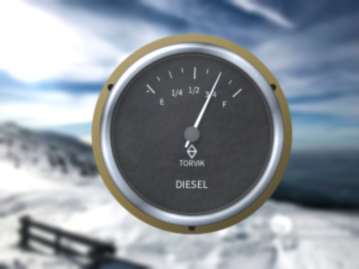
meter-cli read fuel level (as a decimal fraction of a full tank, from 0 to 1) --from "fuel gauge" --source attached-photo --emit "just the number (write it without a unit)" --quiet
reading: 0.75
